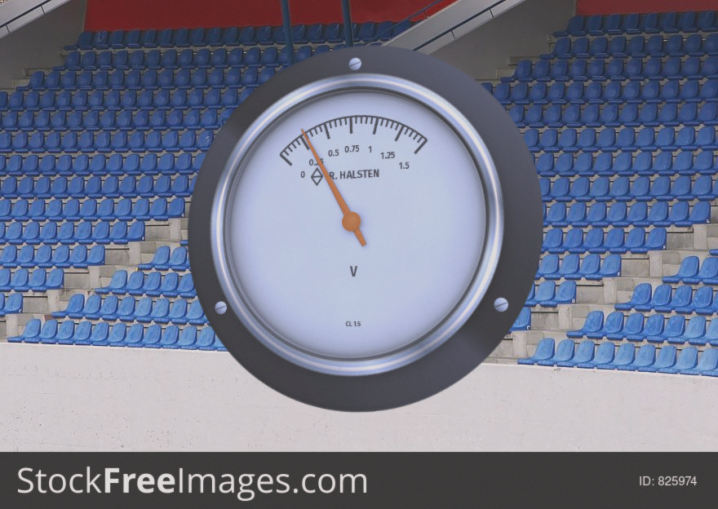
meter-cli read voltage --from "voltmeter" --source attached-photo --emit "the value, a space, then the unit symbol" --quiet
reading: 0.3 V
